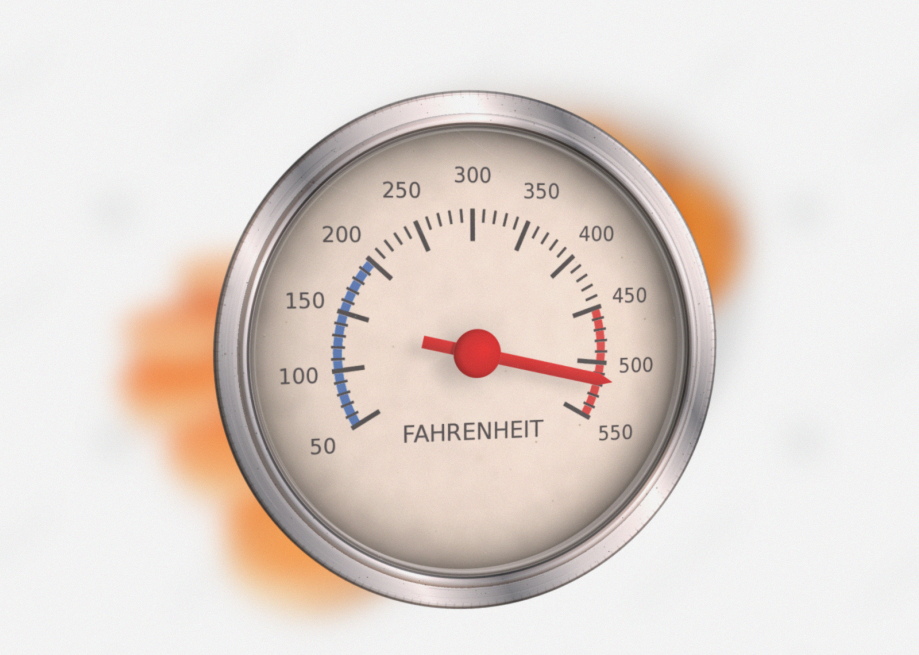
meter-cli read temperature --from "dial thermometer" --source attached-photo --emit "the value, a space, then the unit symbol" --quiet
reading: 515 °F
